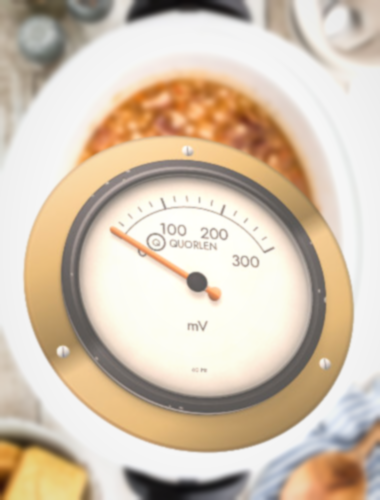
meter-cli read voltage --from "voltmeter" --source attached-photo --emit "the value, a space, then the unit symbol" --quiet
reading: 0 mV
